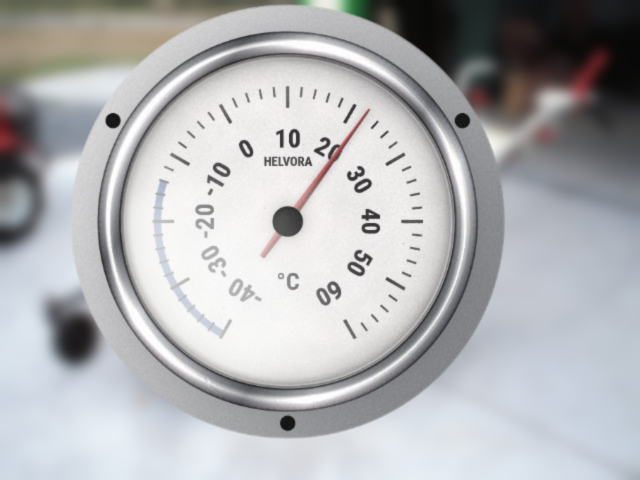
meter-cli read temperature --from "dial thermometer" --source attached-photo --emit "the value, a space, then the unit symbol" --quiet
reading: 22 °C
